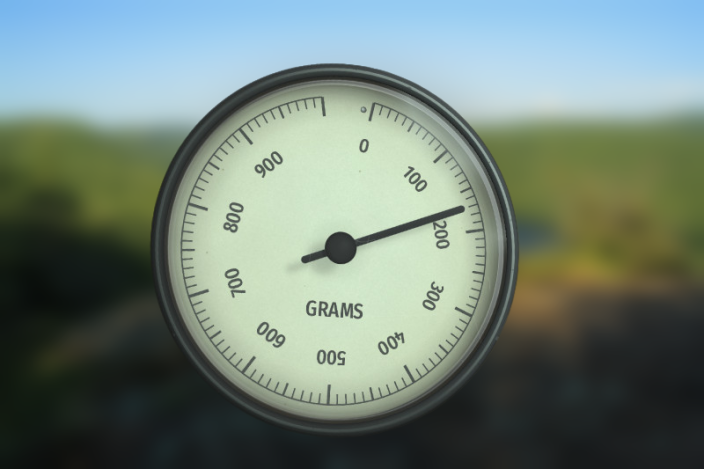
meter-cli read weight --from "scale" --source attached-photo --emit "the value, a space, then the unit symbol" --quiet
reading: 170 g
